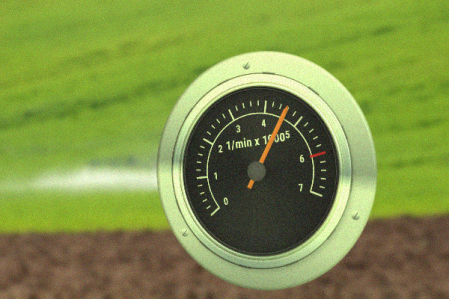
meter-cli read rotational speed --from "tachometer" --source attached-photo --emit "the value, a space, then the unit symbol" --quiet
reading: 4600 rpm
